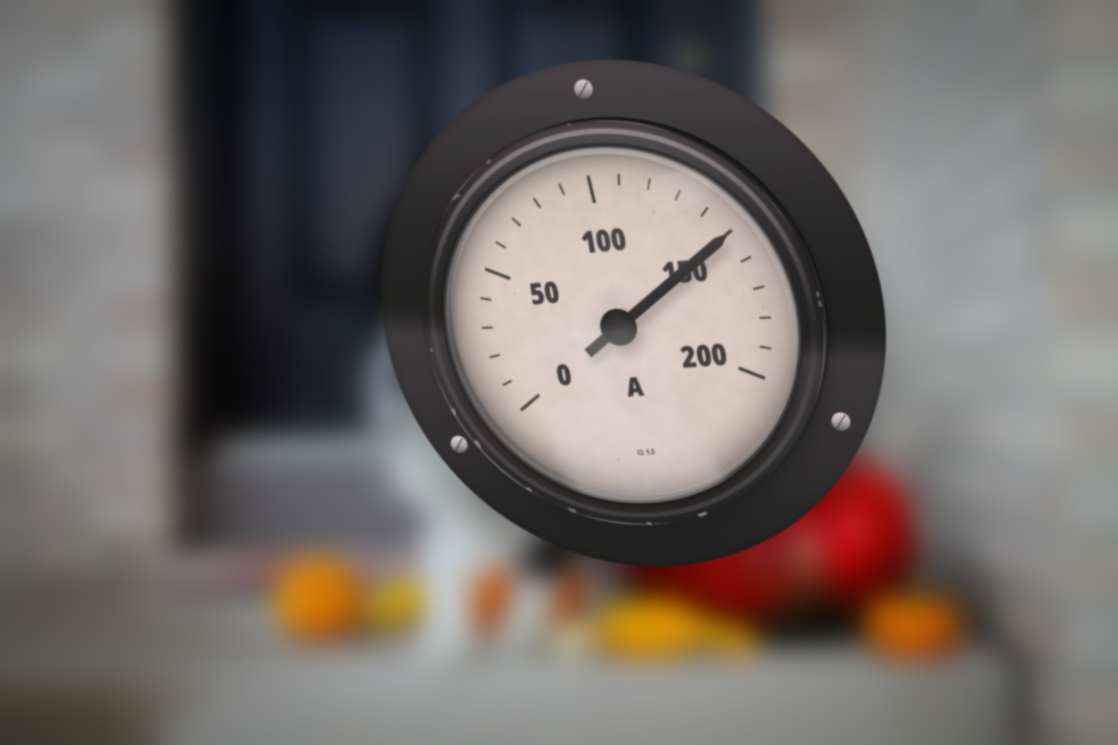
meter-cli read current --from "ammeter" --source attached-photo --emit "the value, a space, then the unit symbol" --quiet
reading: 150 A
